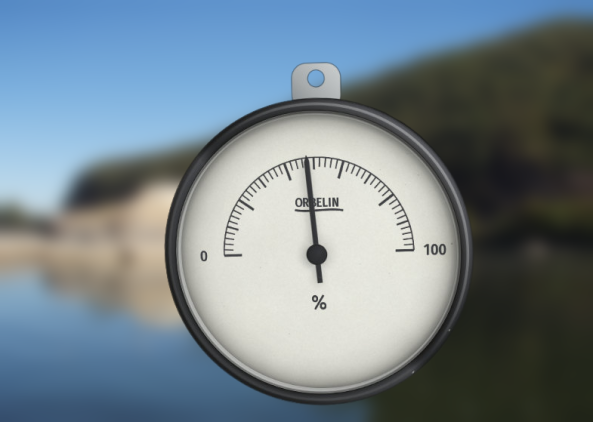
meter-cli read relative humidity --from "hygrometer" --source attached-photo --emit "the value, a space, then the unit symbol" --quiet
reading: 48 %
